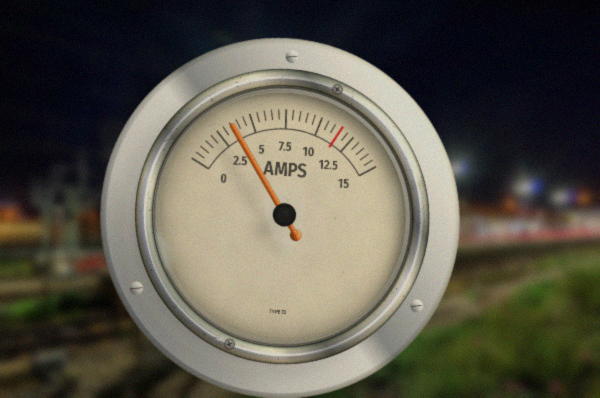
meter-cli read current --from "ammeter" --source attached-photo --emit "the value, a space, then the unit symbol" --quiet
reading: 3.5 A
